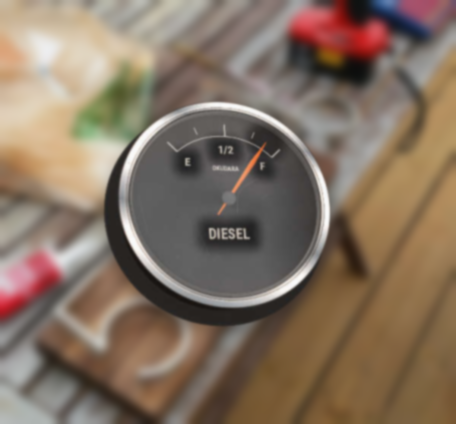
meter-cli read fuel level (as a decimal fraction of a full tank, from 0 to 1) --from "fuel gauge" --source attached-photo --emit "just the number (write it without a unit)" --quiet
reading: 0.875
